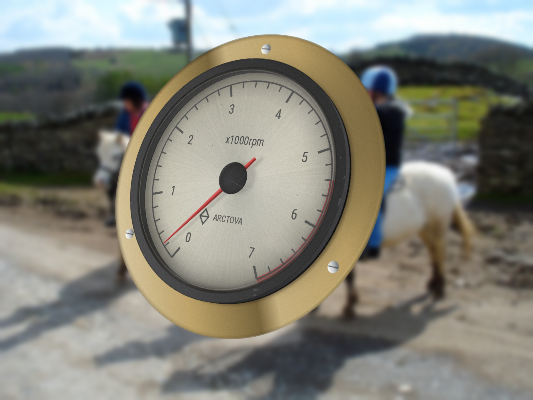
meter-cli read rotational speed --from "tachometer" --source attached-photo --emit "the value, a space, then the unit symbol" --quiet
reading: 200 rpm
